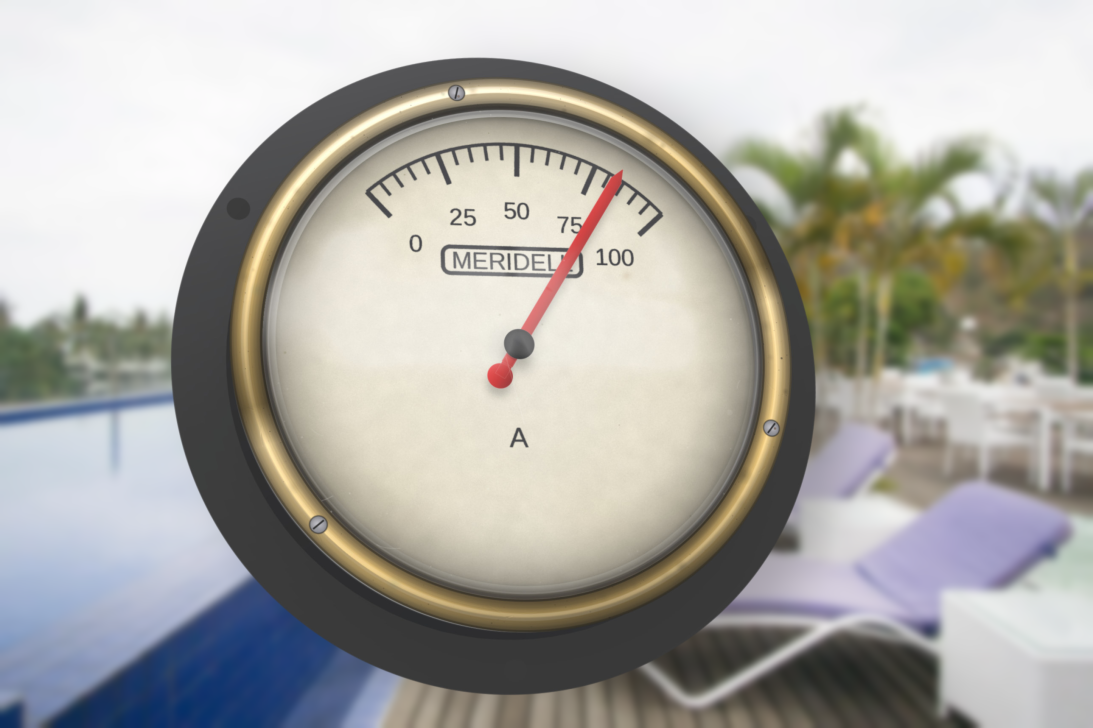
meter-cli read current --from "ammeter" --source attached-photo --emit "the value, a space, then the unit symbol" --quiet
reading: 82.5 A
